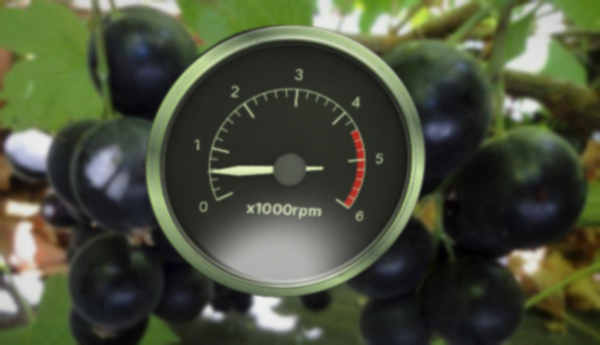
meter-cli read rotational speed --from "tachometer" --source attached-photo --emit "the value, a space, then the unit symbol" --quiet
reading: 600 rpm
